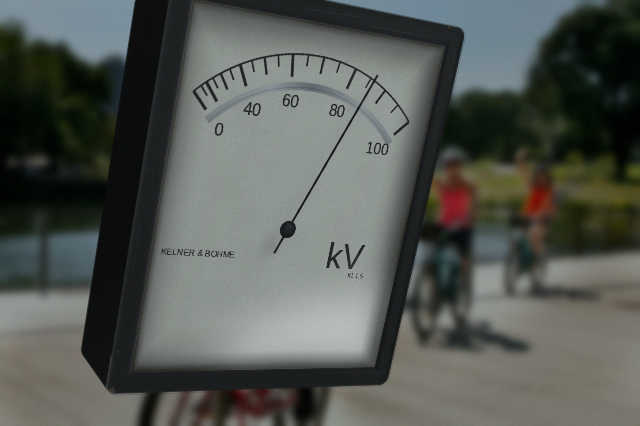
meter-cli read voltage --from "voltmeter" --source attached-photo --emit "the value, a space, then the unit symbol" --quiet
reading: 85 kV
